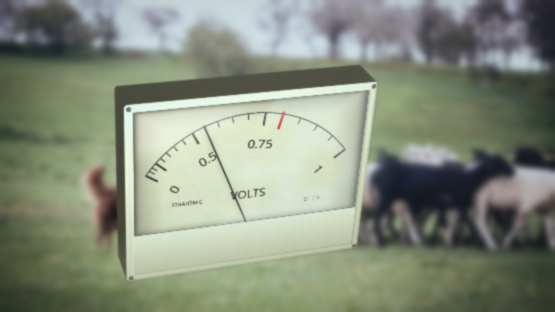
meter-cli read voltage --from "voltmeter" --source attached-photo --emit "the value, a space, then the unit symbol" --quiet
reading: 0.55 V
